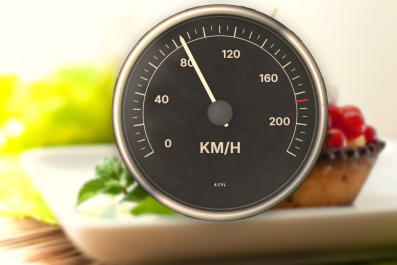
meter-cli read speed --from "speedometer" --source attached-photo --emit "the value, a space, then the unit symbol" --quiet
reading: 85 km/h
